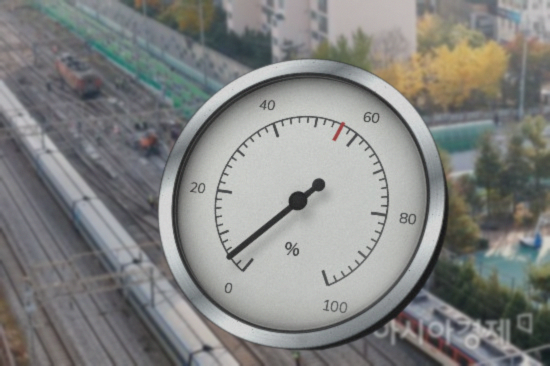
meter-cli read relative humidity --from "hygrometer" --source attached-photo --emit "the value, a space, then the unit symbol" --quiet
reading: 4 %
